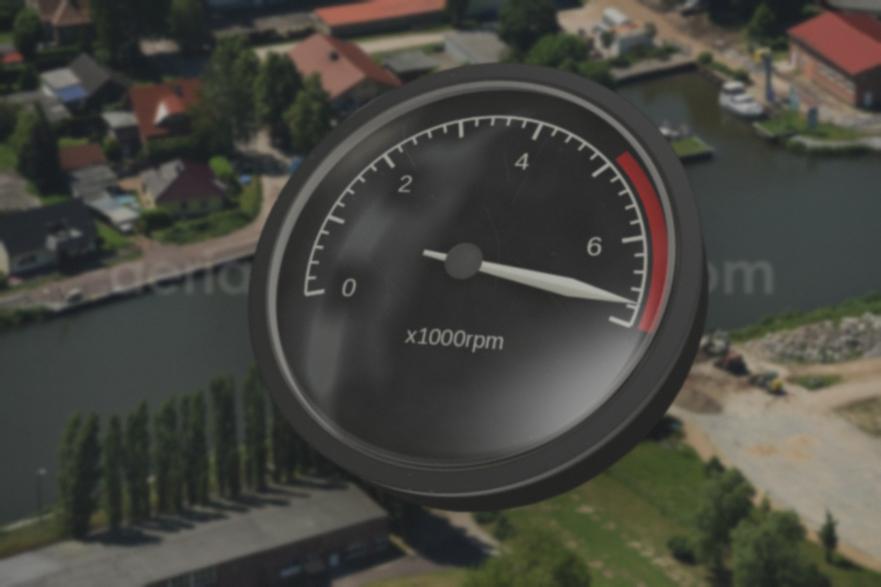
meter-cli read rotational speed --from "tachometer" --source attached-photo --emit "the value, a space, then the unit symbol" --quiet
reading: 6800 rpm
